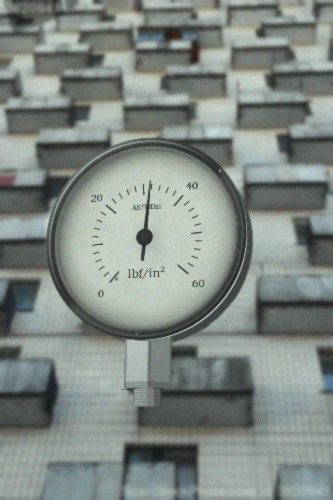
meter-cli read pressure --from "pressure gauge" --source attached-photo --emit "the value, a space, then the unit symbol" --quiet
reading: 32 psi
